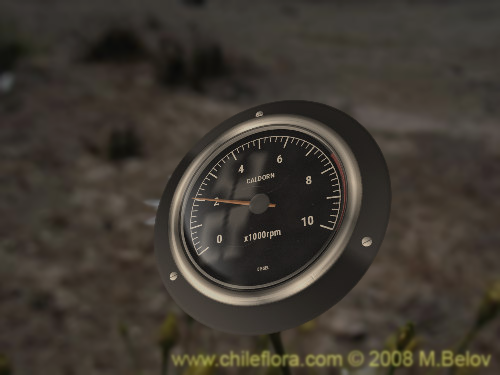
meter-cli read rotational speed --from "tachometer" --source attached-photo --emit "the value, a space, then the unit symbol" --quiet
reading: 2000 rpm
